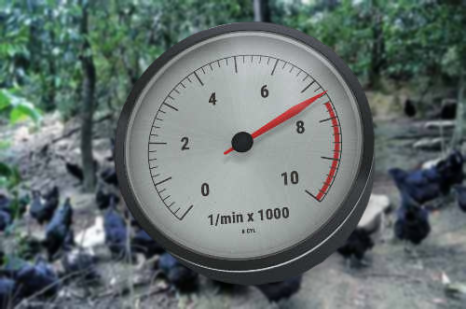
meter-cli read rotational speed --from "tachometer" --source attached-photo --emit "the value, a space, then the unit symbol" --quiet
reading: 7400 rpm
